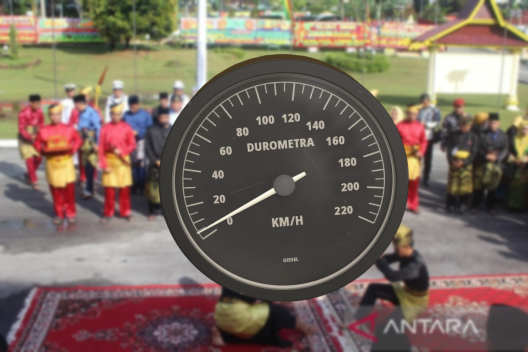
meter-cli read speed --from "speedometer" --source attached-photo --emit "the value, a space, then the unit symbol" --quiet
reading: 5 km/h
